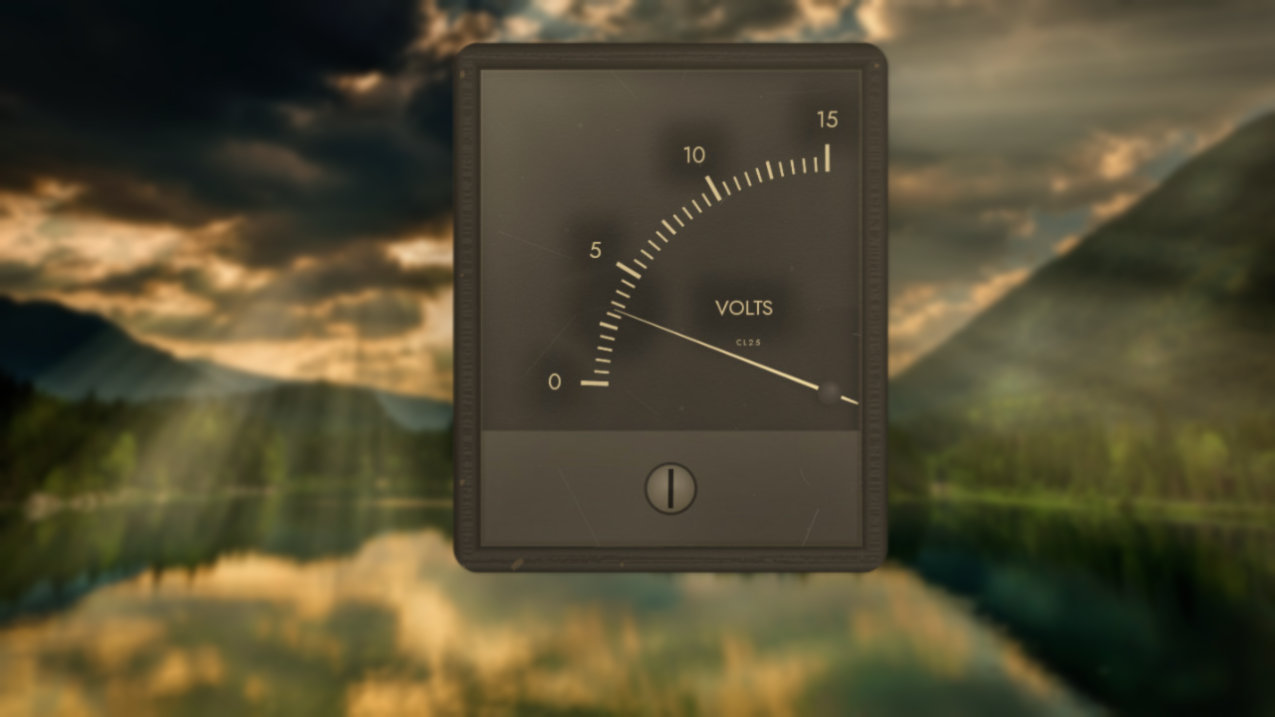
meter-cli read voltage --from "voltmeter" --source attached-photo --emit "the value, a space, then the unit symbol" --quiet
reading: 3.25 V
